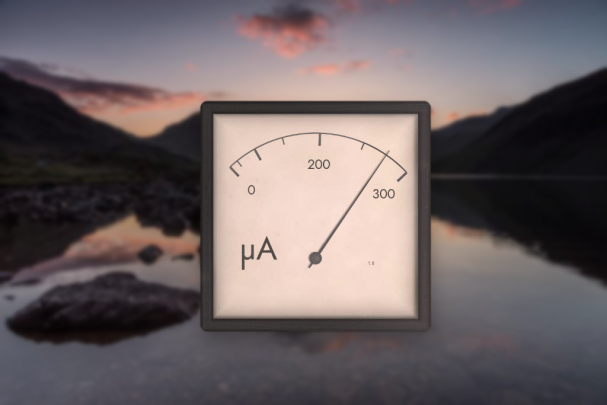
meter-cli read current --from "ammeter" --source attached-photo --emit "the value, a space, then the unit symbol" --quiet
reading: 275 µA
